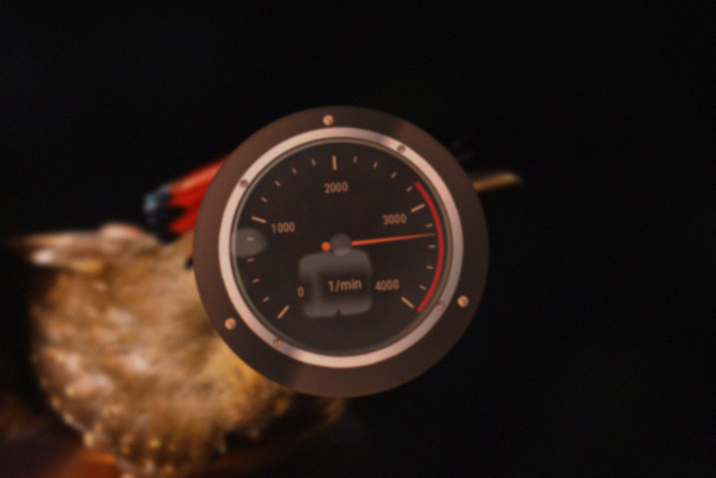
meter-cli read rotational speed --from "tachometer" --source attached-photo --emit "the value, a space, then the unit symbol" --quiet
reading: 3300 rpm
